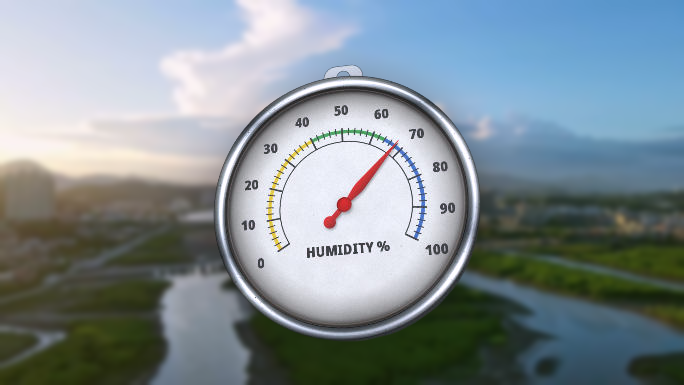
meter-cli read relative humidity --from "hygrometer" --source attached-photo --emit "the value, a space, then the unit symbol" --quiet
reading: 68 %
